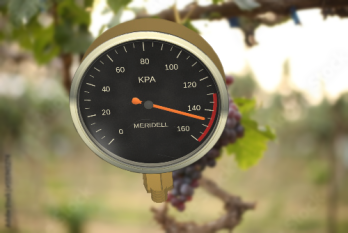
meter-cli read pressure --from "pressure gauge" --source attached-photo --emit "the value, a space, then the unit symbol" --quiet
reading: 145 kPa
